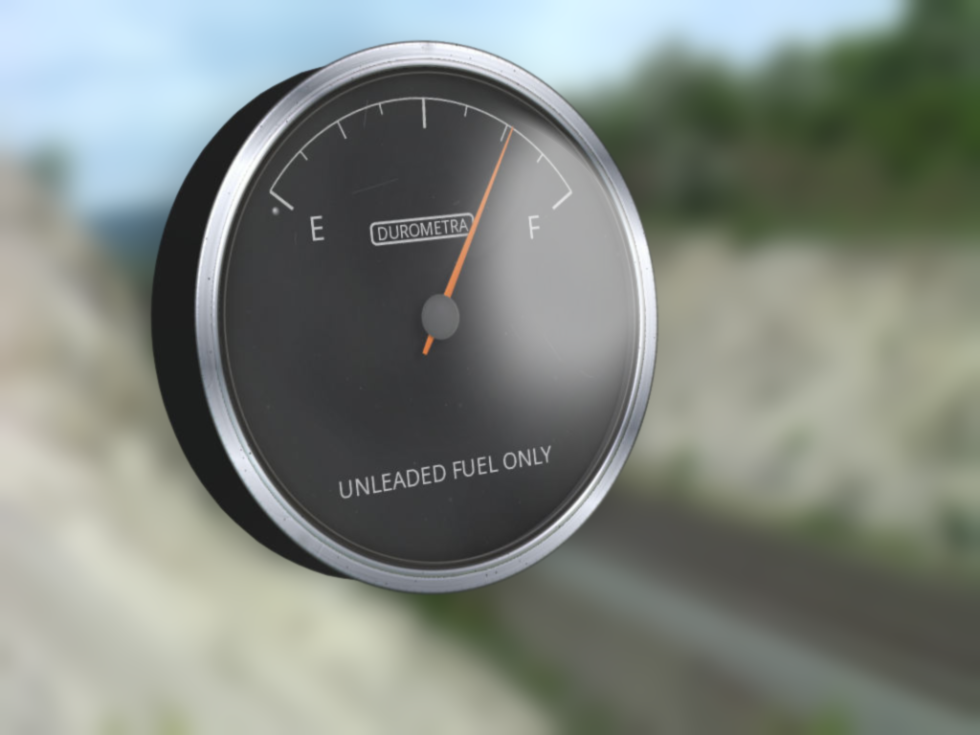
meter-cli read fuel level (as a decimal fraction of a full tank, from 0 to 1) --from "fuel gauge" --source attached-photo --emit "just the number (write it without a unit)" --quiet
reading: 0.75
